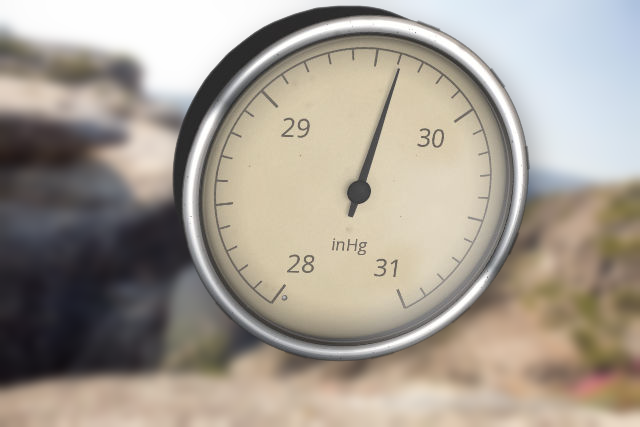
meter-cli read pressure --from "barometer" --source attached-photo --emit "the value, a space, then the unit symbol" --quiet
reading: 29.6 inHg
